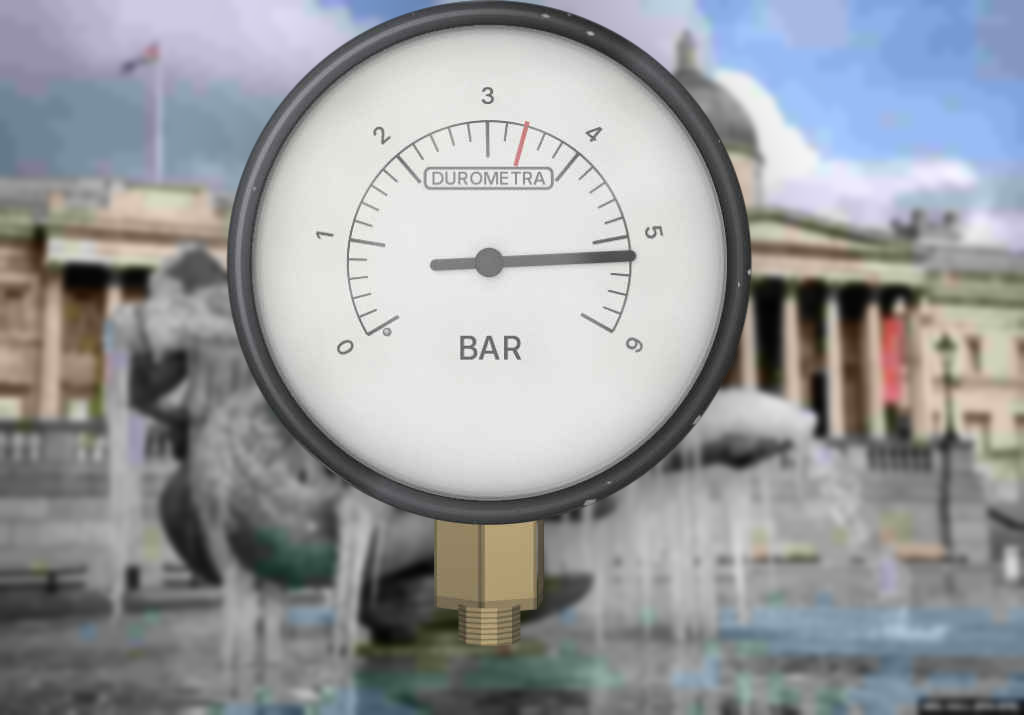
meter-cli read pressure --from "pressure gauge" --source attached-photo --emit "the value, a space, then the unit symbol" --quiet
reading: 5.2 bar
